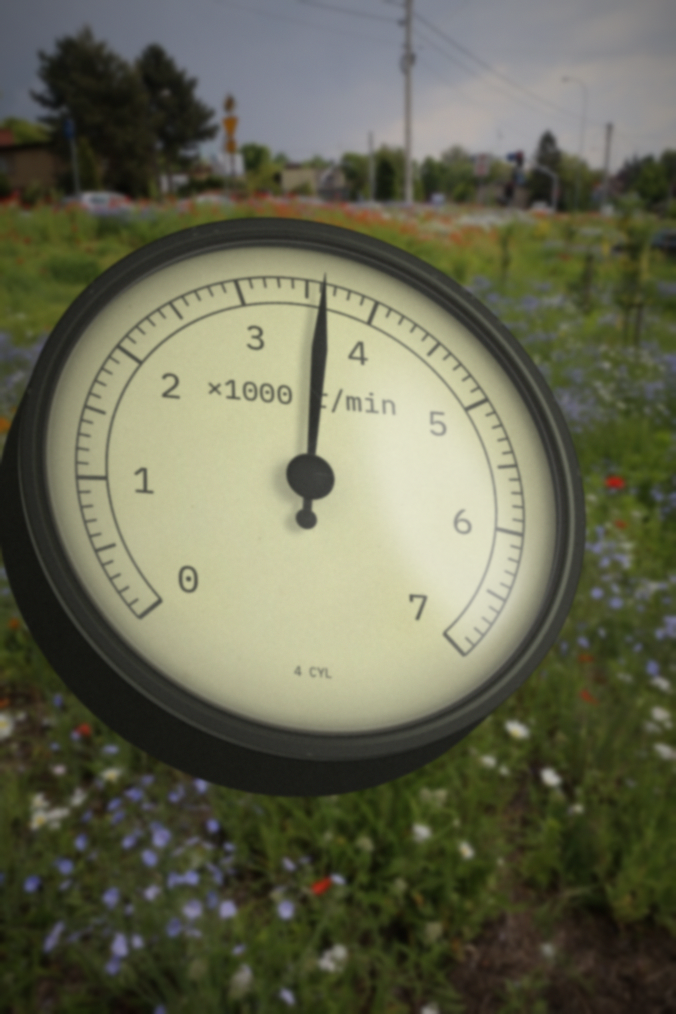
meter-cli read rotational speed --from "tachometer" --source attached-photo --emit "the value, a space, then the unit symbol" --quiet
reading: 3600 rpm
